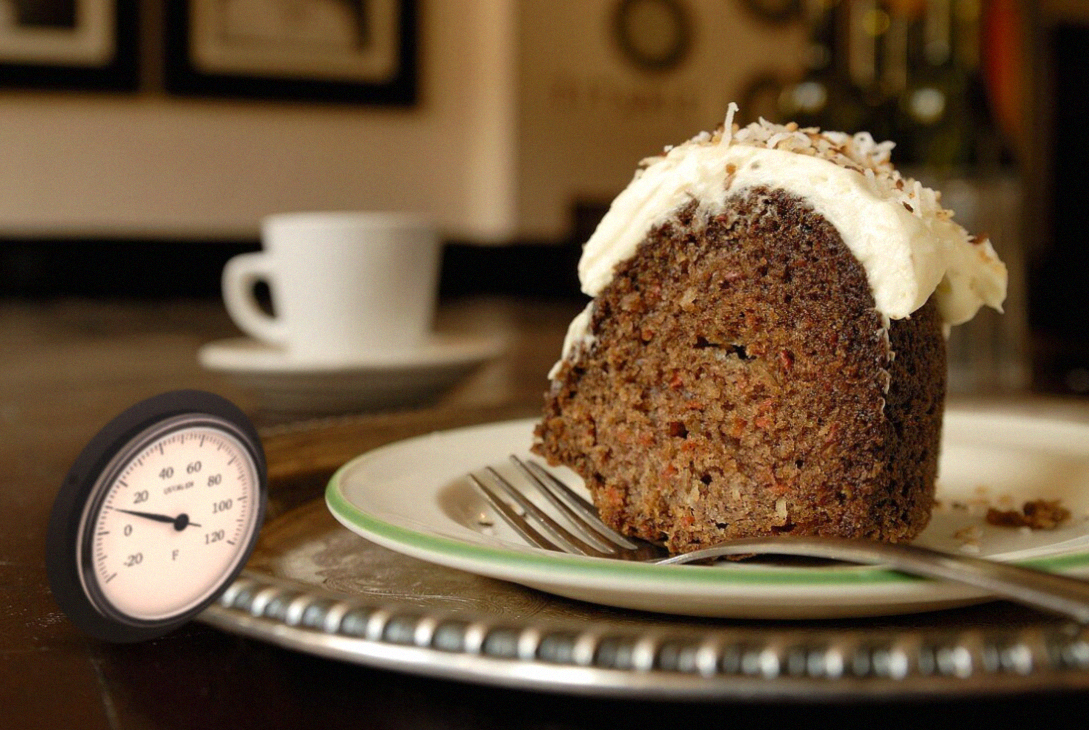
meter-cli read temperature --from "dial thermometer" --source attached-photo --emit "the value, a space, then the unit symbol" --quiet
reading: 10 °F
